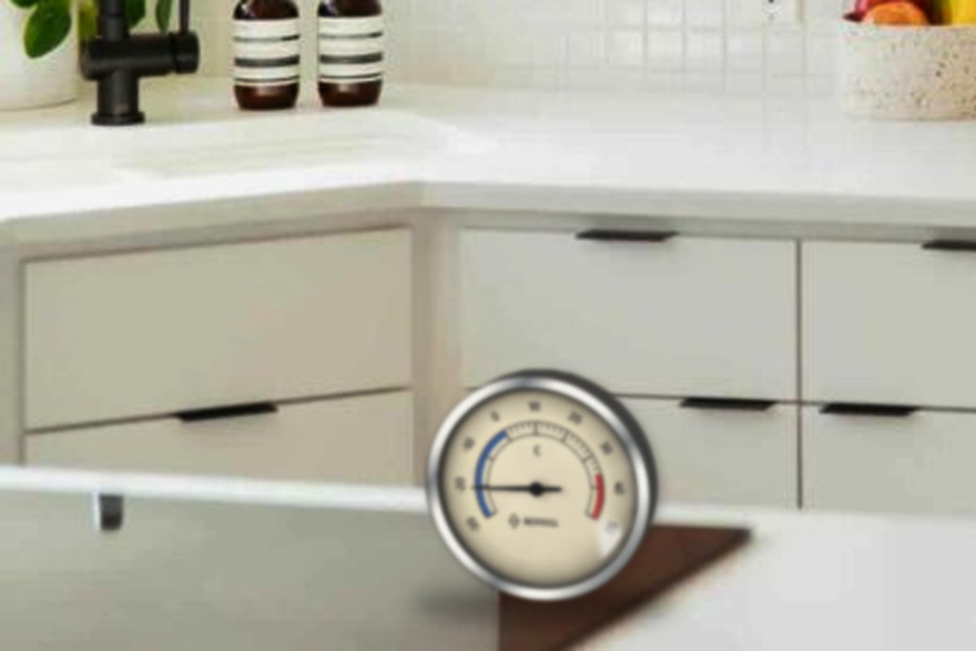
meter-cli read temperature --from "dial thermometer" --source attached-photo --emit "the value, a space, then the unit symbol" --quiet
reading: -20 °C
